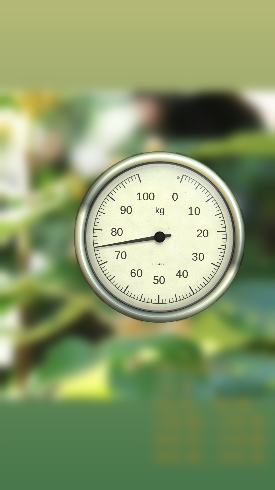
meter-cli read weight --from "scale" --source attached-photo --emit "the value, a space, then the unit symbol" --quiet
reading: 75 kg
